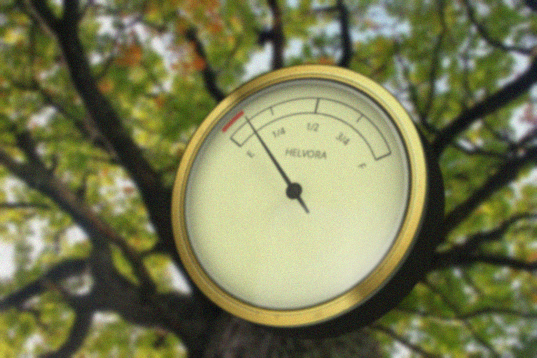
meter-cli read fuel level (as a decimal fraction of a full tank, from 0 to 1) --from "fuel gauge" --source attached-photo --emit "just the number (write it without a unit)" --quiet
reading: 0.125
